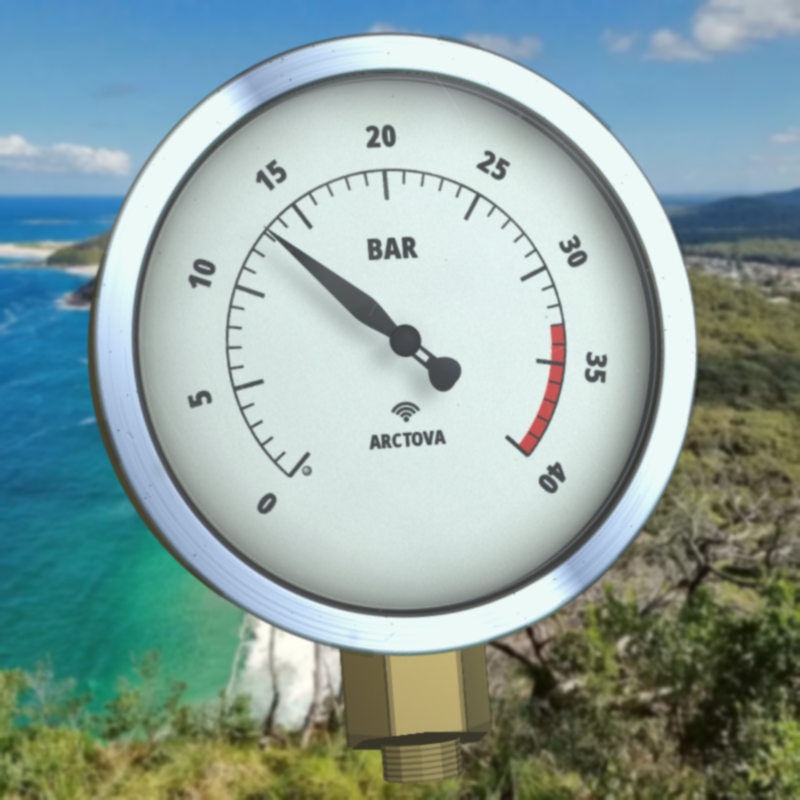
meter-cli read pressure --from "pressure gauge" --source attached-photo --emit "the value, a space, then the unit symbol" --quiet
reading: 13 bar
